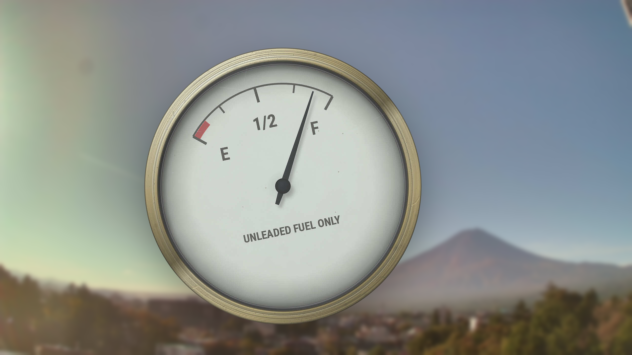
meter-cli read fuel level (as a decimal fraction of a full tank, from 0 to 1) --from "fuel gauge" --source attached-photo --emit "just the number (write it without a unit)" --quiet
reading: 0.875
